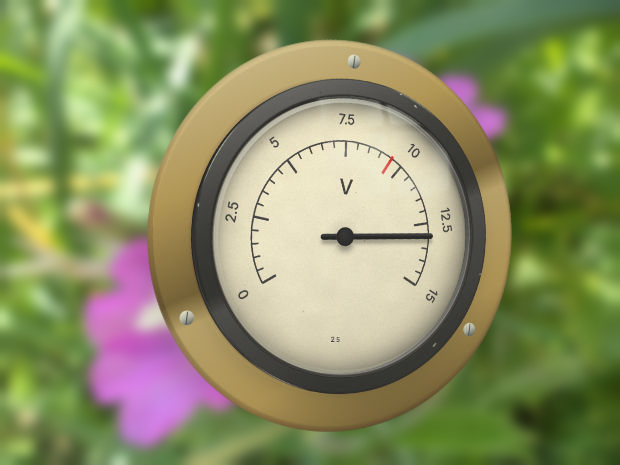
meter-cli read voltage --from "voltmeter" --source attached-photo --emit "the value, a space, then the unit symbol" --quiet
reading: 13 V
